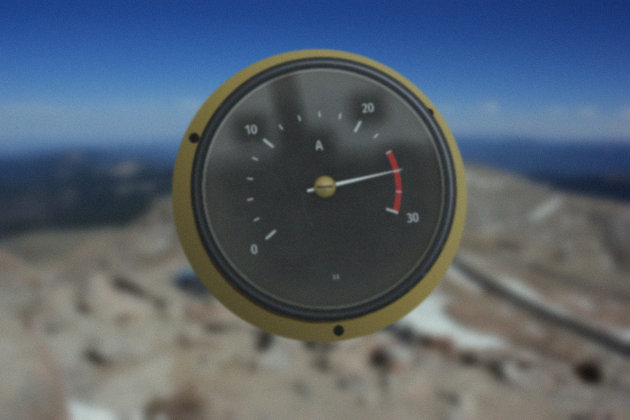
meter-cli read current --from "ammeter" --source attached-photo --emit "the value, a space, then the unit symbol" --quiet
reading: 26 A
